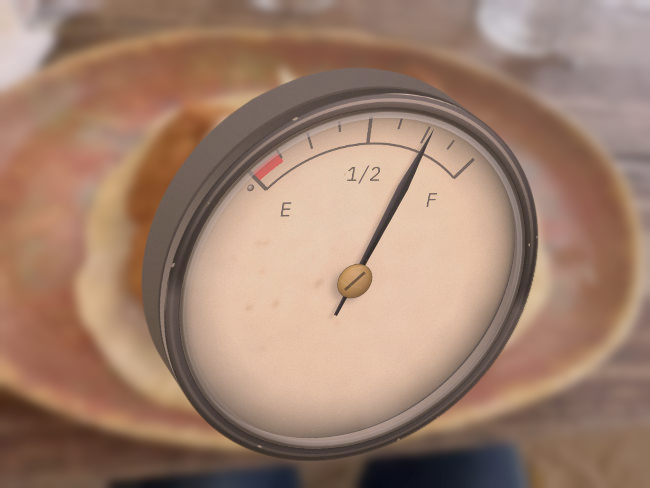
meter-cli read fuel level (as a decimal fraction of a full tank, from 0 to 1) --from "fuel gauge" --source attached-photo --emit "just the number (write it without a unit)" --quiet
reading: 0.75
